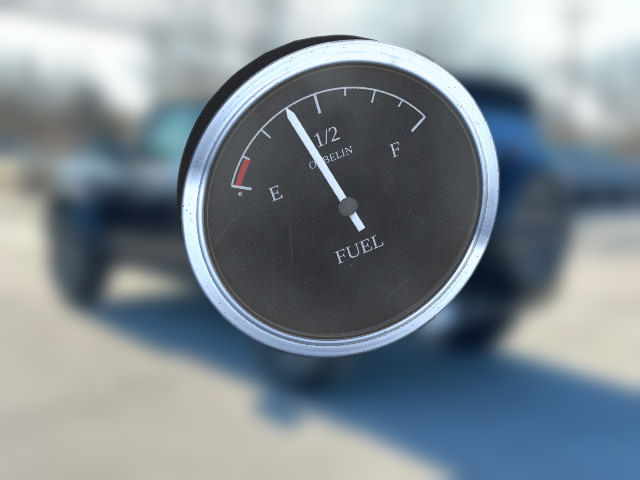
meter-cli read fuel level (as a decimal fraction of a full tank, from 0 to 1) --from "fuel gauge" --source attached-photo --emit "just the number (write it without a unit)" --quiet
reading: 0.375
